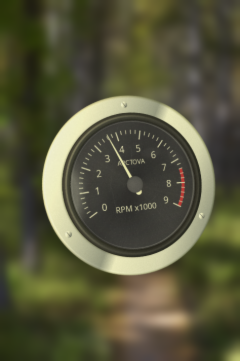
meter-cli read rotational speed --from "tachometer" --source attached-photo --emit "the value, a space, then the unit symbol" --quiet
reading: 3600 rpm
